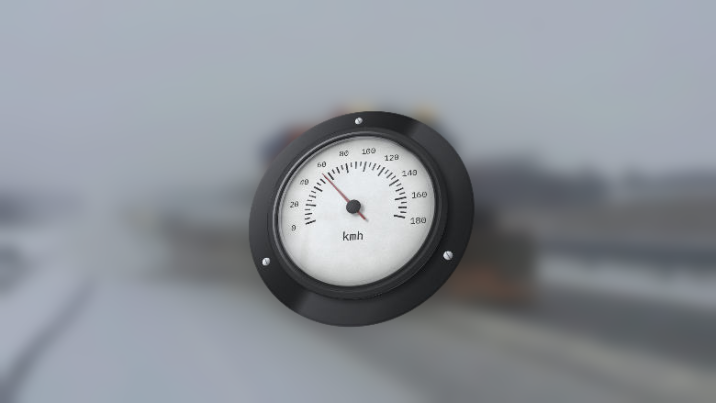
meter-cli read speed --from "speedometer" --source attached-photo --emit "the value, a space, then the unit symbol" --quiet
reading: 55 km/h
